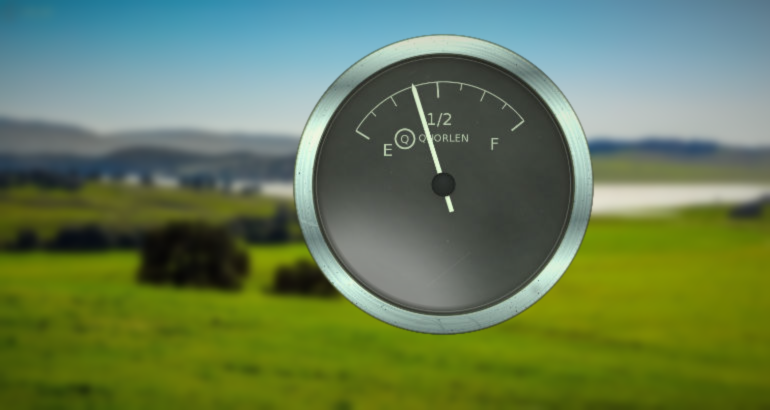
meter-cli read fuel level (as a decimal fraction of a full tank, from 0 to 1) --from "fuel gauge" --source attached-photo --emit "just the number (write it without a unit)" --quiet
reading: 0.375
